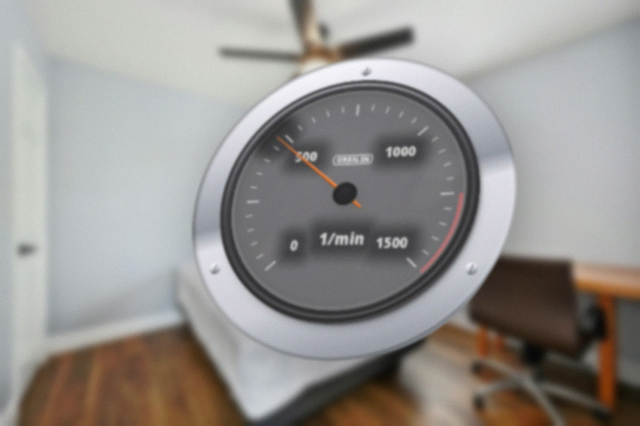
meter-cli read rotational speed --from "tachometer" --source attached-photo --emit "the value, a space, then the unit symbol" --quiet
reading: 475 rpm
